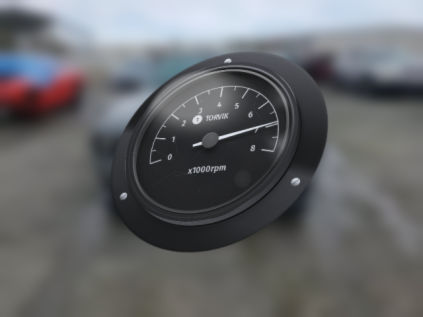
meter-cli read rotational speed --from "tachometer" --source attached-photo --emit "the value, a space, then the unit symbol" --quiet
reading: 7000 rpm
